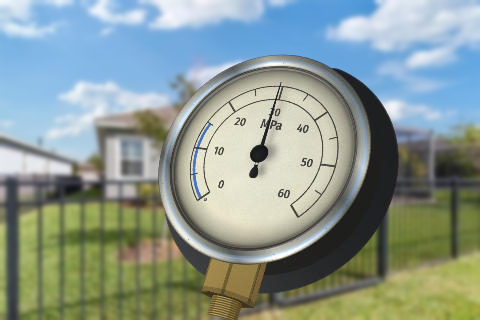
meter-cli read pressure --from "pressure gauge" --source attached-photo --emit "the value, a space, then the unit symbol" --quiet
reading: 30 MPa
